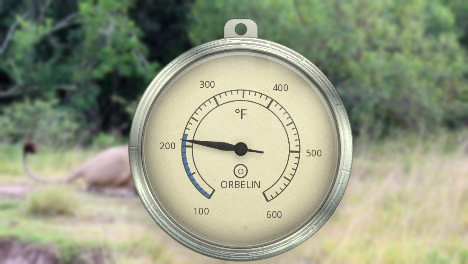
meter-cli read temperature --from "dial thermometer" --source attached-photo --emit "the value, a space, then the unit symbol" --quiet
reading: 210 °F
